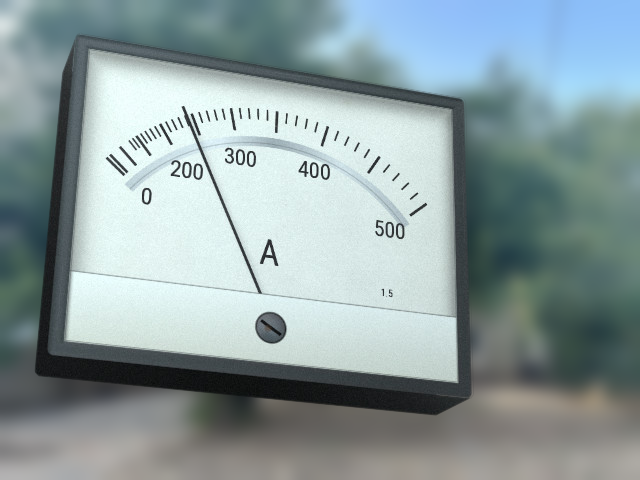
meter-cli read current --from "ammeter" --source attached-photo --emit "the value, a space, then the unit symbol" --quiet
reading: 240 A
